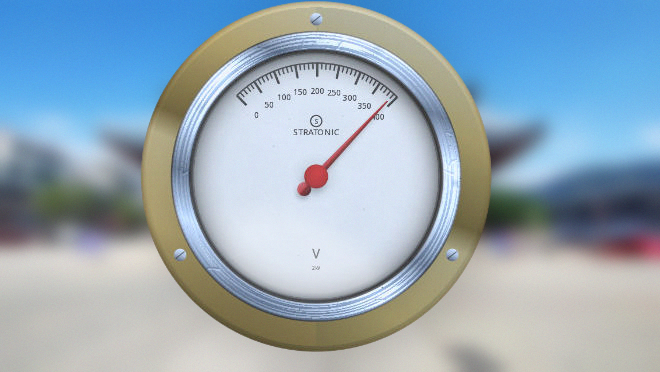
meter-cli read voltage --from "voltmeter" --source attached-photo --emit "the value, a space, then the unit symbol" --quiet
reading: 390 V
